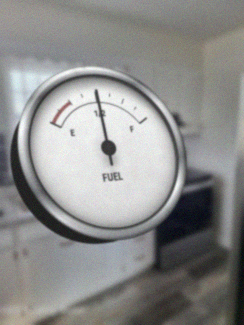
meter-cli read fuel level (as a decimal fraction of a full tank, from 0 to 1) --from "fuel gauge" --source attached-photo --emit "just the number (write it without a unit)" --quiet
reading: 0.5
